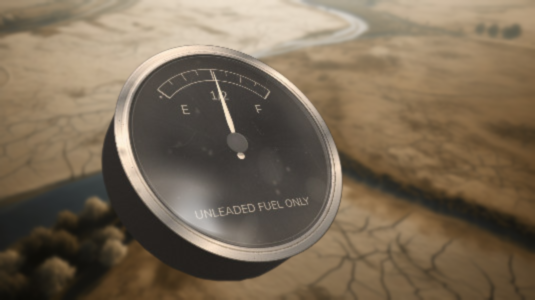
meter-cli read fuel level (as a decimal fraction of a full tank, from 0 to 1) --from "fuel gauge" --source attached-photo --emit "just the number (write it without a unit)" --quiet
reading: 0.5
